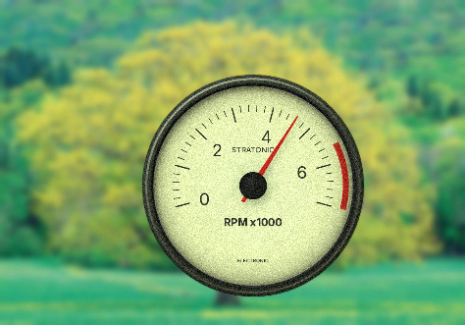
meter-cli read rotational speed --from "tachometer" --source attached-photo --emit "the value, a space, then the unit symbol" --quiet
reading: 4600 rpm
